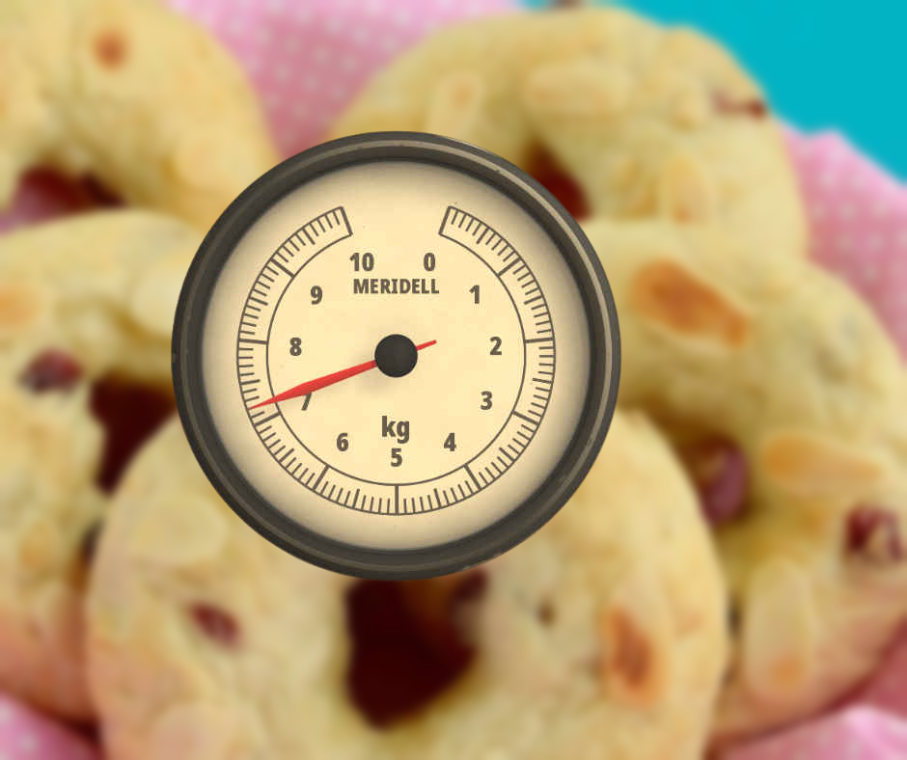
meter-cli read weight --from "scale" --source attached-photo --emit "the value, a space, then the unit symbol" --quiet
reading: 7.2 kg
